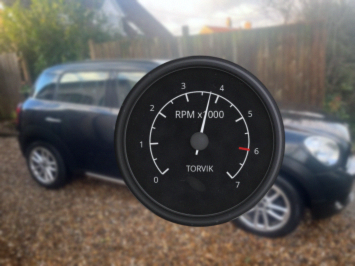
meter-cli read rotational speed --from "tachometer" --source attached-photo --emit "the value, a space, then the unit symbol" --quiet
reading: 3750 rpm
